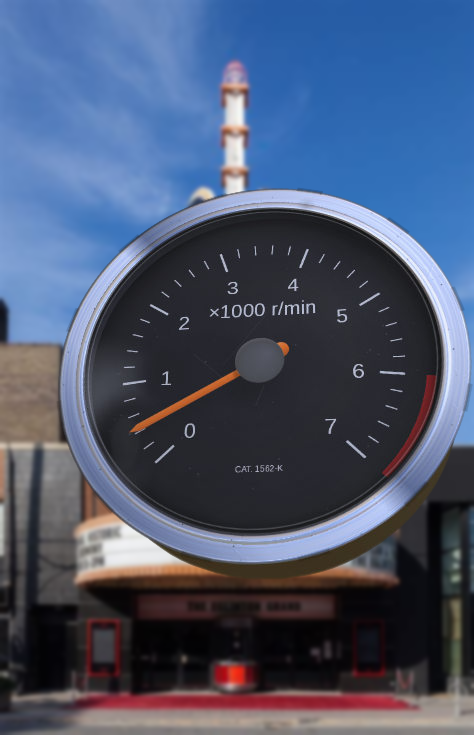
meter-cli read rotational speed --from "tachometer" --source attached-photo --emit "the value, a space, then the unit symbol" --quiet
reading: 400 rpm
